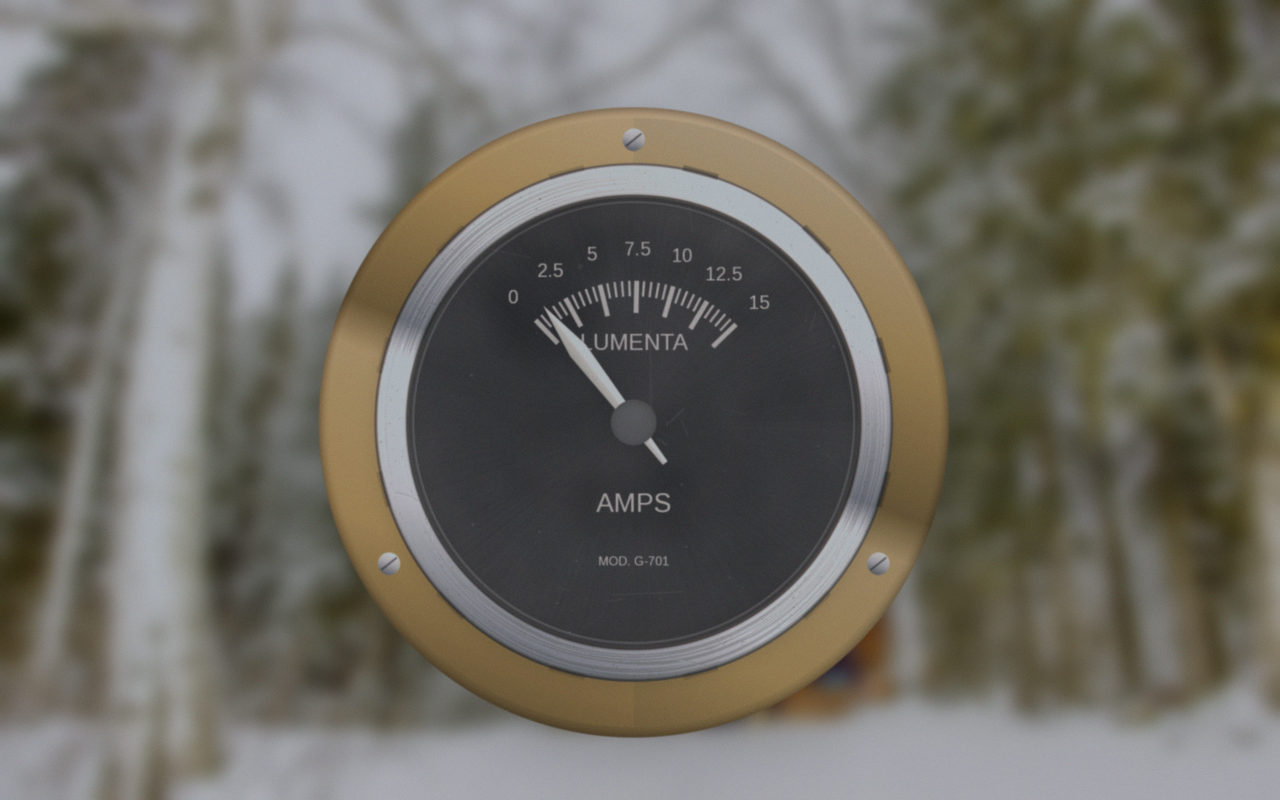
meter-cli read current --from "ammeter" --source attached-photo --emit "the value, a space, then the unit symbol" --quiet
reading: 1 A
